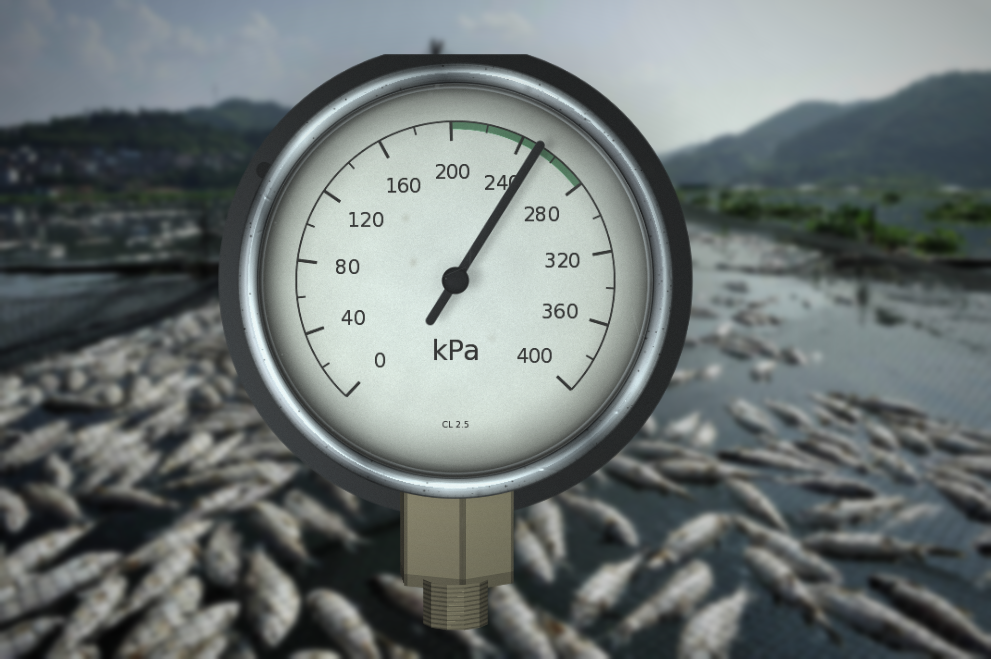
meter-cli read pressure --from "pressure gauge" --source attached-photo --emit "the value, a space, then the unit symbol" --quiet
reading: 250 kPa
